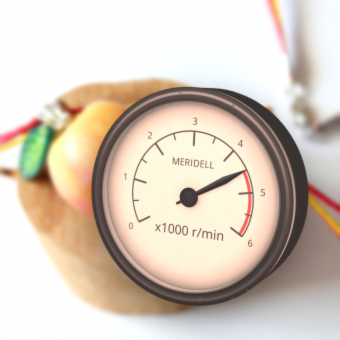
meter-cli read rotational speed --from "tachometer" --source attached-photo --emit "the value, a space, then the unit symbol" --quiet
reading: 4500 rpm
